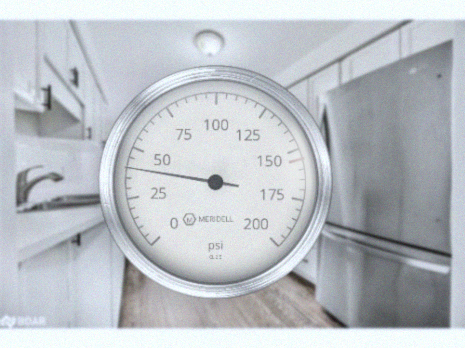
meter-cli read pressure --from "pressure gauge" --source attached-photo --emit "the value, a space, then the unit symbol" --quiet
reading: 40 psi
